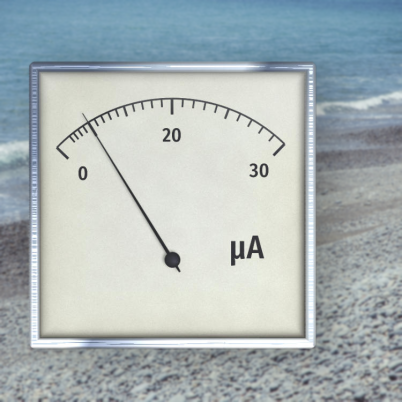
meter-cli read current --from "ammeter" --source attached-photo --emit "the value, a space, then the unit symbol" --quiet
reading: 10 µA
